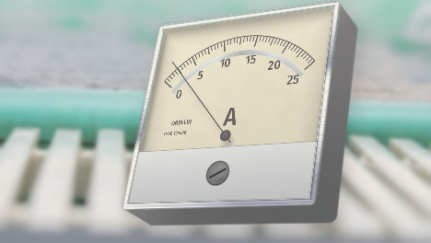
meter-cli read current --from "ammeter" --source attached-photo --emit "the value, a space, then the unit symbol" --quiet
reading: 2.5 A
